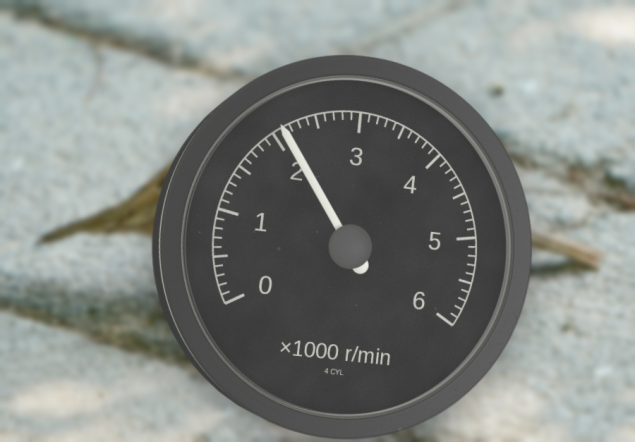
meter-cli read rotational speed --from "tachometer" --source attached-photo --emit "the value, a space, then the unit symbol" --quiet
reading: 2100 rpm
